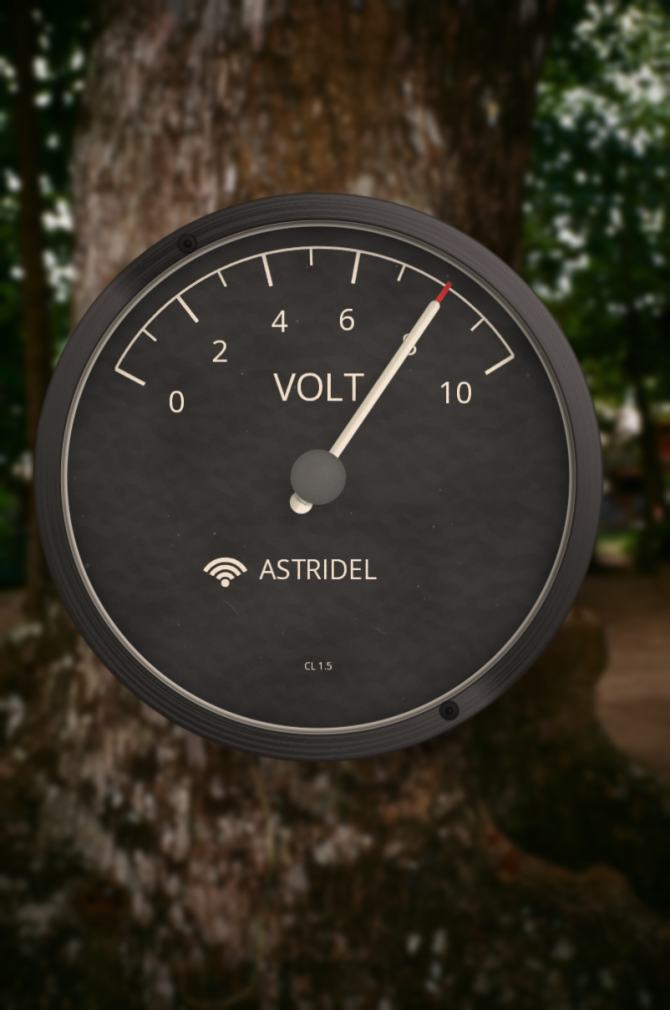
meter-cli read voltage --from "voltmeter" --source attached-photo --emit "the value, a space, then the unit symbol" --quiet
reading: 8 V
